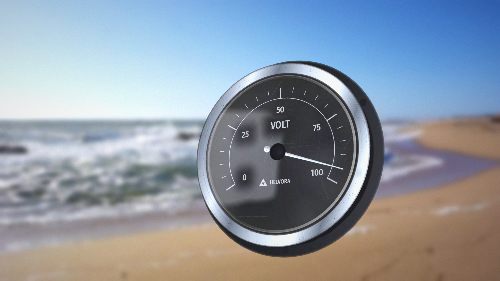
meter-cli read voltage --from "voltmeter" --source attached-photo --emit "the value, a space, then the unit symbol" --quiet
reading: 95 V
